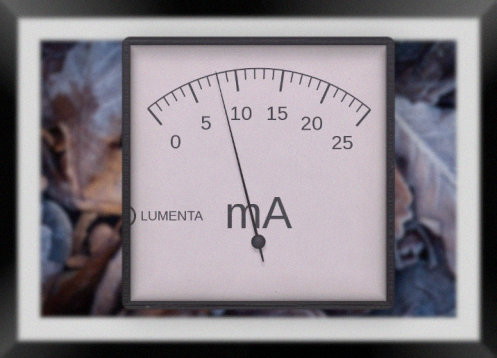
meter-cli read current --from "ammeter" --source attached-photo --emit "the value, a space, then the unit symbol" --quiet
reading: 8 mA
